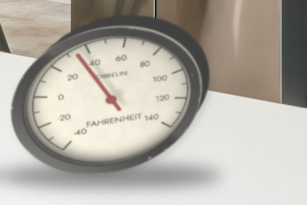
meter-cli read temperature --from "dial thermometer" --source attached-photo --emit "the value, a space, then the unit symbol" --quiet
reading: 35 °F
